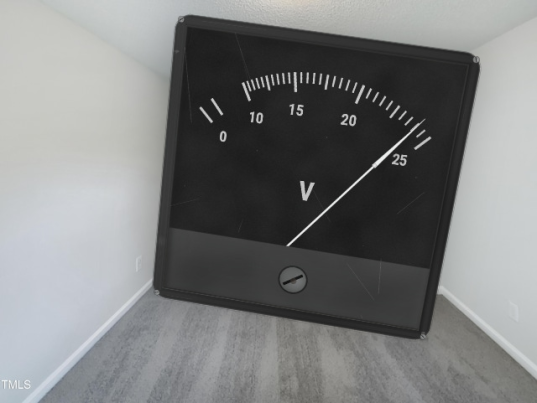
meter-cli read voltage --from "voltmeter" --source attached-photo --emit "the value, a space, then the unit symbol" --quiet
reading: 24 V
